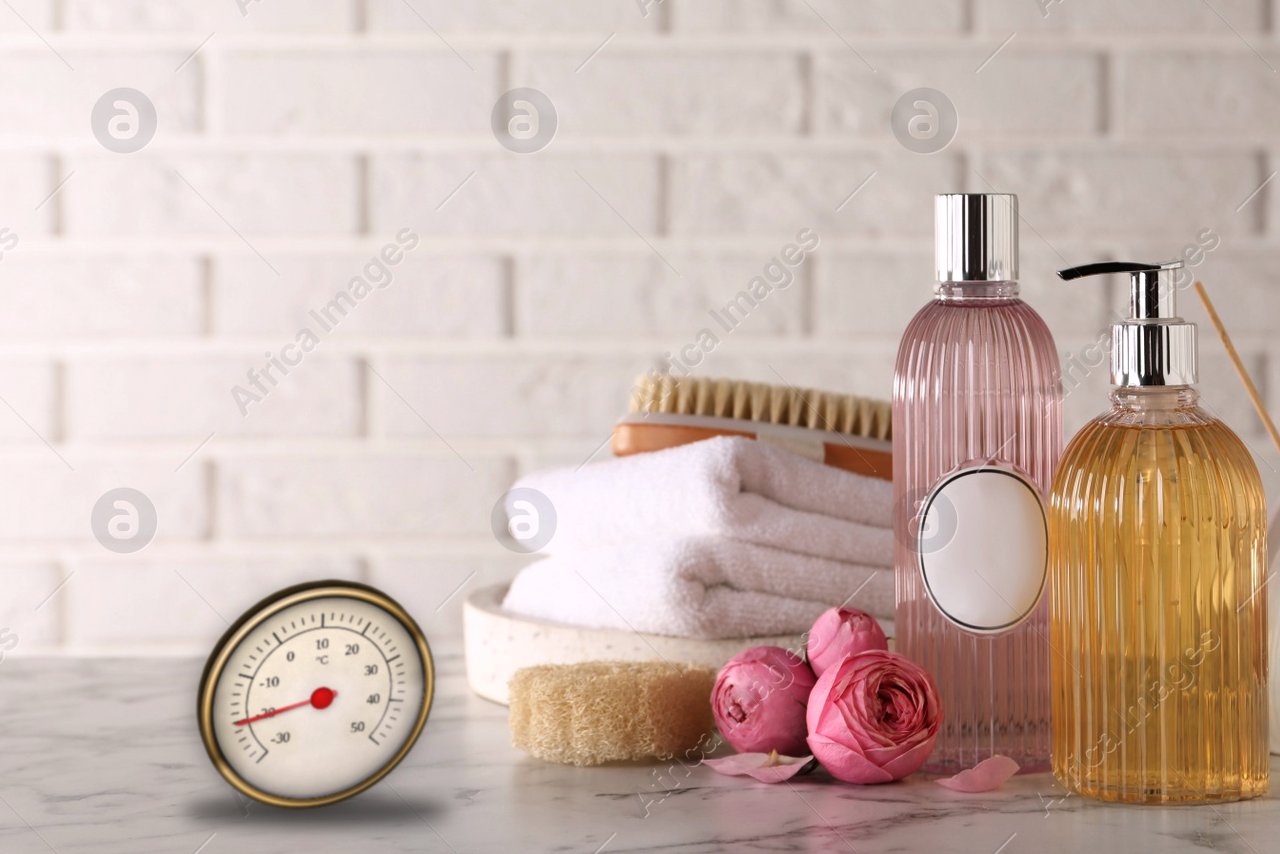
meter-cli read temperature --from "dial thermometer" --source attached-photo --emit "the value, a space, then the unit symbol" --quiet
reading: -20 °C
